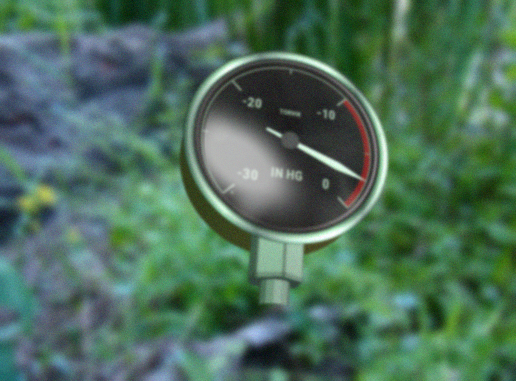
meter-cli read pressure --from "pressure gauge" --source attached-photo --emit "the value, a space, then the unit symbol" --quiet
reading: -2.5 inHg
